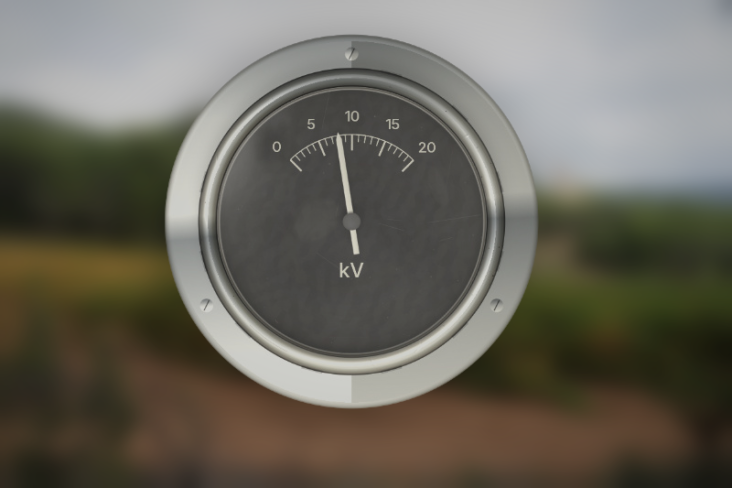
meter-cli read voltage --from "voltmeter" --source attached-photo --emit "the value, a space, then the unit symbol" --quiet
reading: 8 kV
